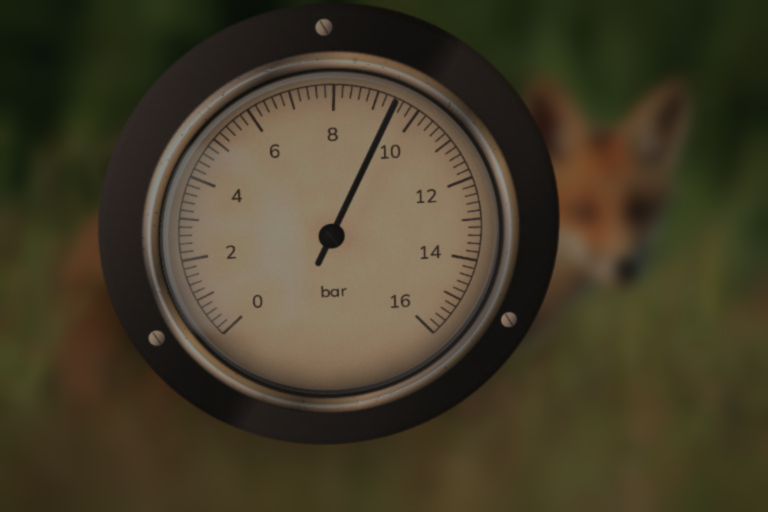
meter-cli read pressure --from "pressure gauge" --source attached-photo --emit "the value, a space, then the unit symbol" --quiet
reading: 9.4 bar
